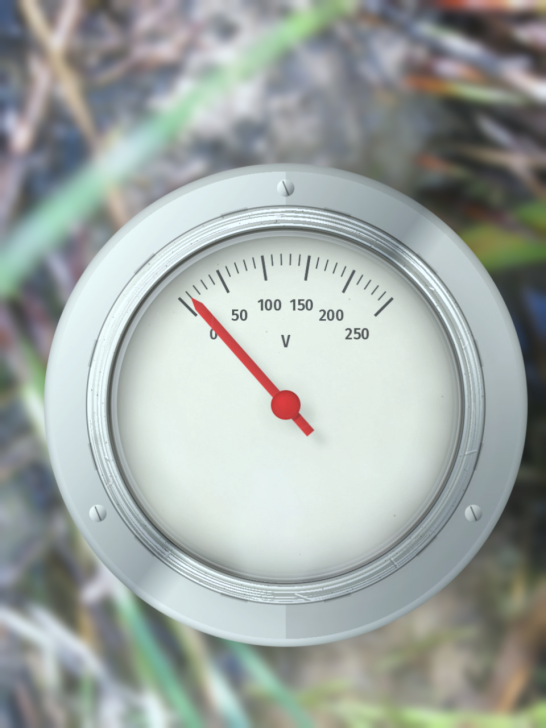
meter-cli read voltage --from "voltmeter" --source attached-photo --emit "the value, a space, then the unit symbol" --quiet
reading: 10 V
